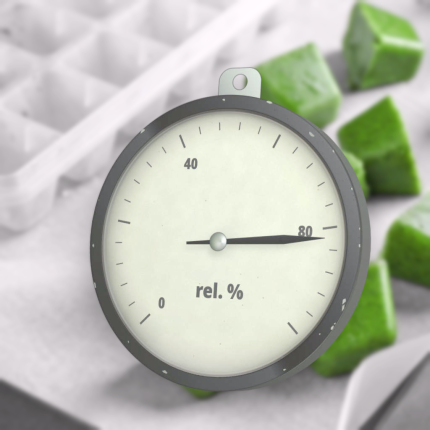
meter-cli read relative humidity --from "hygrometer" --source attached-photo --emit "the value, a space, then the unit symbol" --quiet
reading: 82 %
